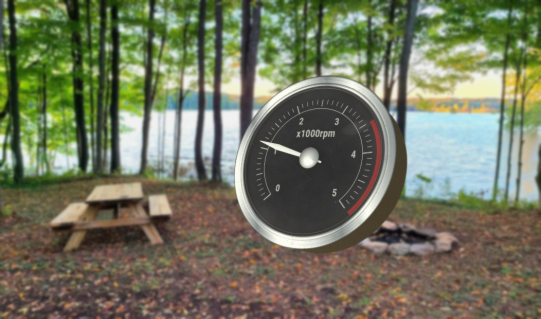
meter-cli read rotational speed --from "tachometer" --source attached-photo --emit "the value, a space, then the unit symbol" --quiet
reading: 1100 rpm
